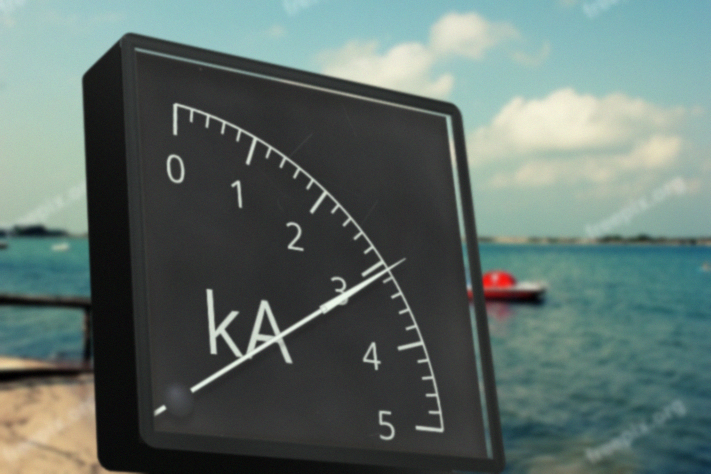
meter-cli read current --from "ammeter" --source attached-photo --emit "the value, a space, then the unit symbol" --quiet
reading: 3.1 kA
